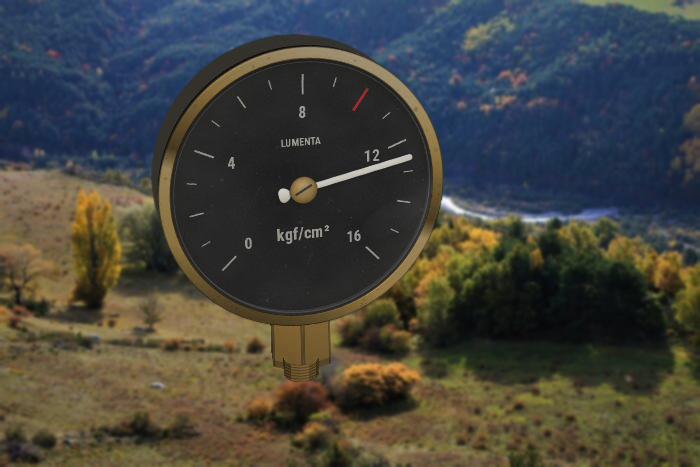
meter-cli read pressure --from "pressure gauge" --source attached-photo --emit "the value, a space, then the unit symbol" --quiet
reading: 12.5 kg/cm²
